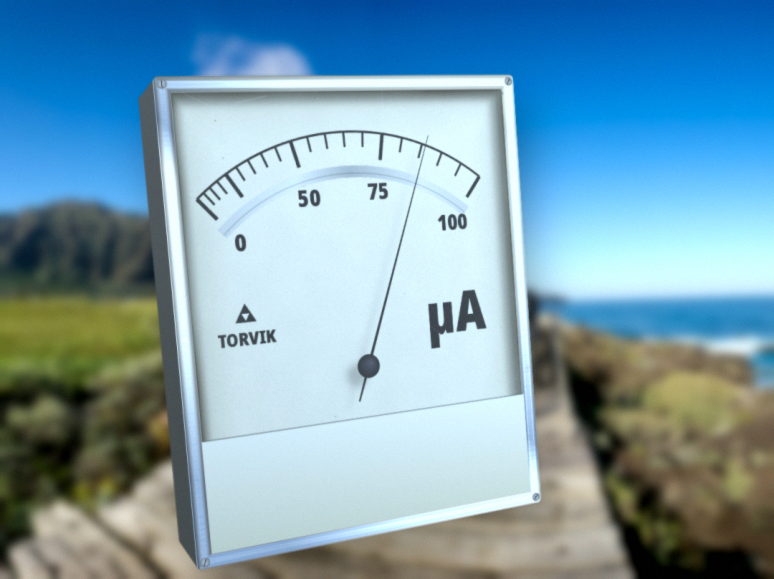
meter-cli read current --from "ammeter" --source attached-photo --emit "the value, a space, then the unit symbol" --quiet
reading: 85 µA
